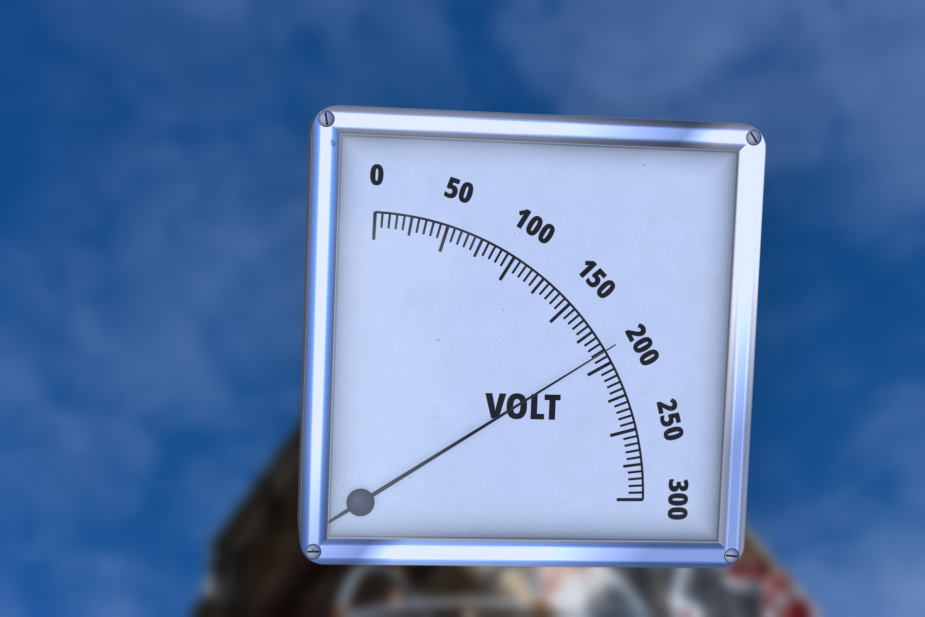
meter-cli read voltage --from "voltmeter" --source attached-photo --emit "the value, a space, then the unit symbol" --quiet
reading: 190 V
